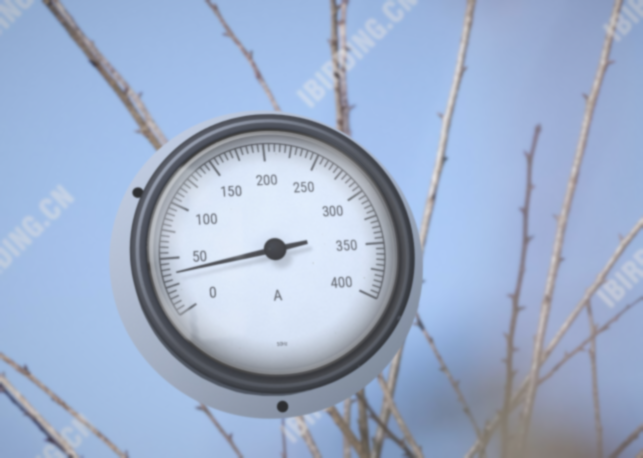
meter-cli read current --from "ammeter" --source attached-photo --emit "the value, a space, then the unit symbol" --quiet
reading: 35 A
